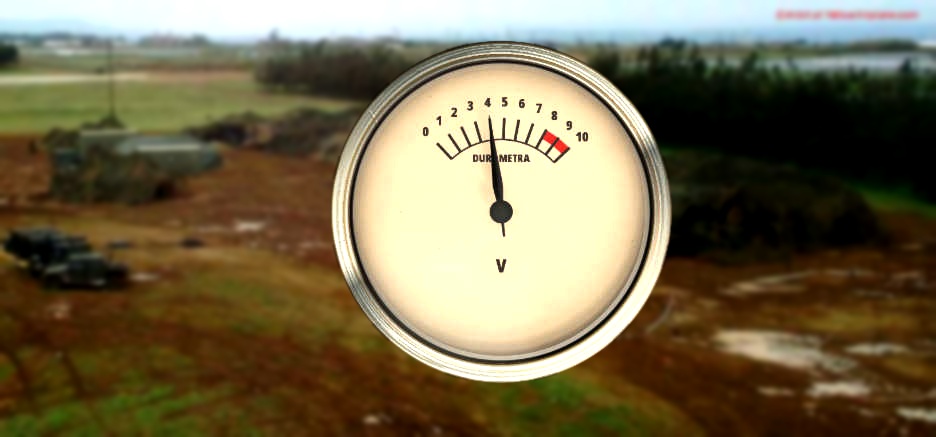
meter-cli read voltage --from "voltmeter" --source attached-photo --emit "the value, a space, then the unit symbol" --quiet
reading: 4 V
